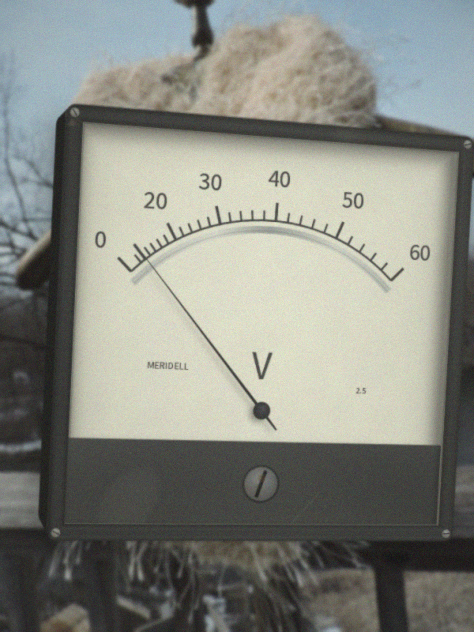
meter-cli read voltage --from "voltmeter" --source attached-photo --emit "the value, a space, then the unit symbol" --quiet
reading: 10 V
